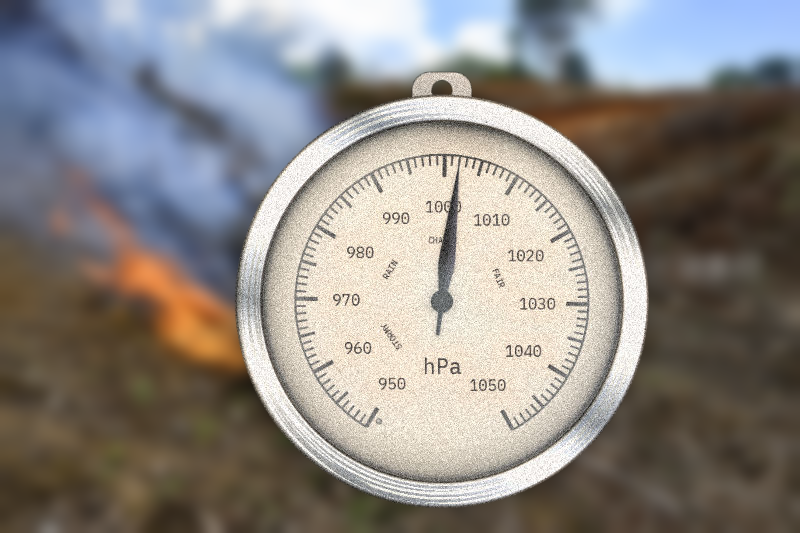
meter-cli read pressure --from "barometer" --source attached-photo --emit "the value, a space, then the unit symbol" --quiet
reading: 1002 hPa
